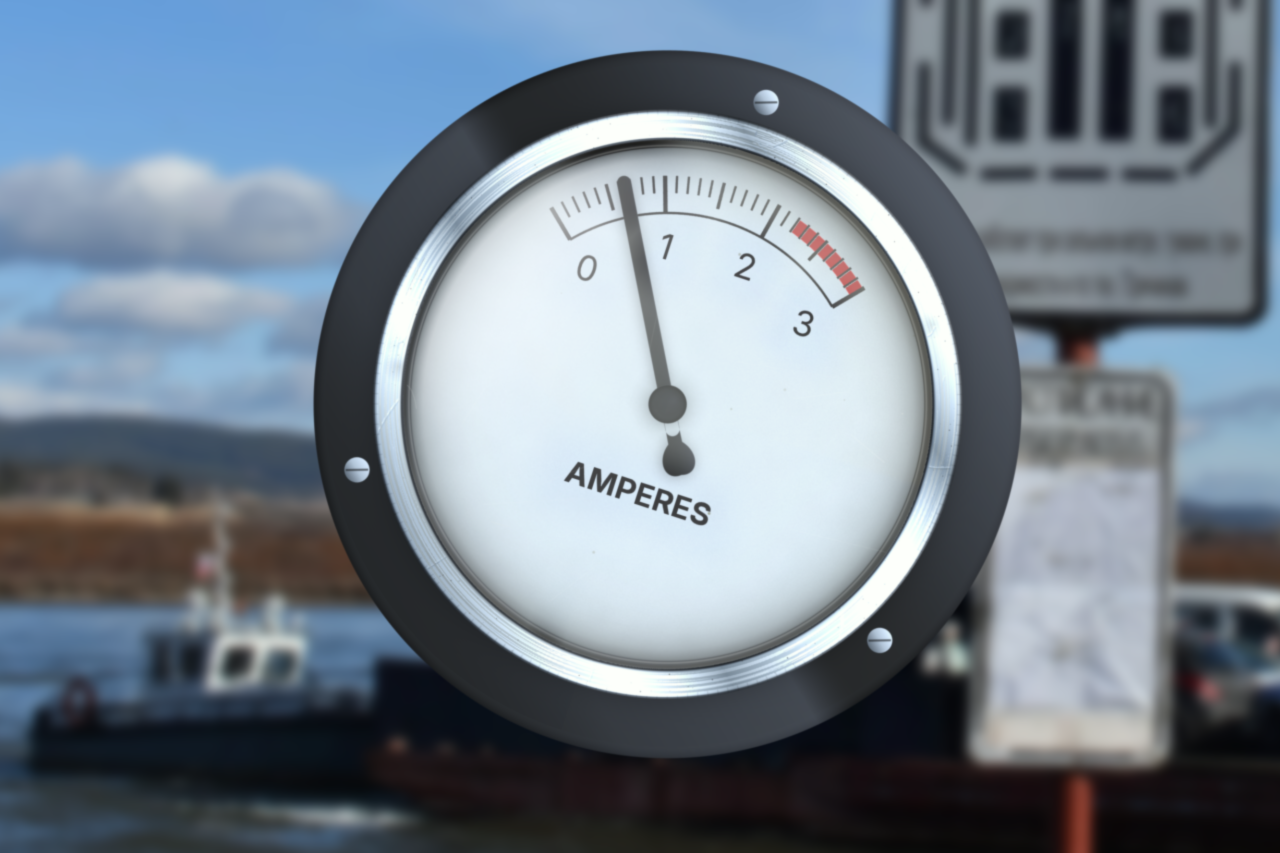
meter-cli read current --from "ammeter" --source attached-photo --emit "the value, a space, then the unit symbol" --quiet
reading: 0.65 A
